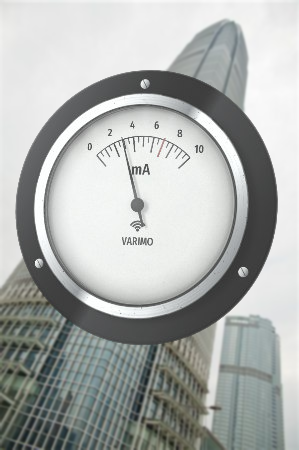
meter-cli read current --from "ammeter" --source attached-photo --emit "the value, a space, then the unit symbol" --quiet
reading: 3 mA
